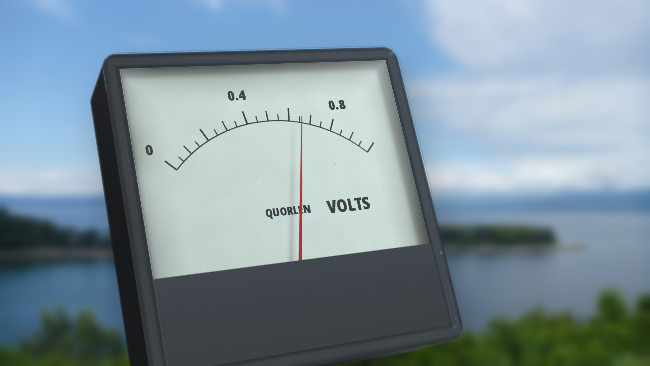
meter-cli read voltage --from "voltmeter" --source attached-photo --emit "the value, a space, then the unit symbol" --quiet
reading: 0.65 V
